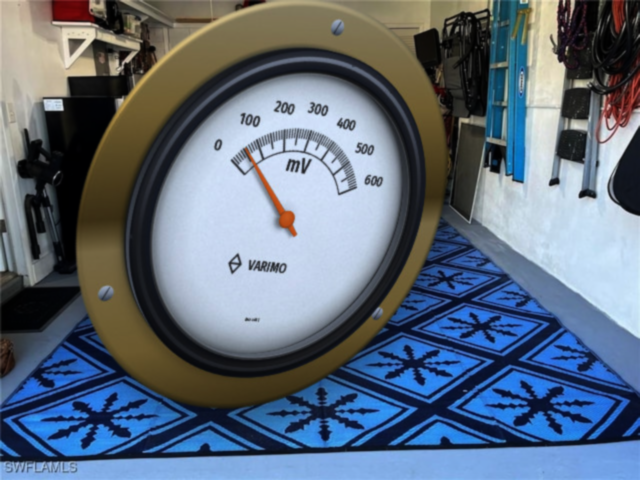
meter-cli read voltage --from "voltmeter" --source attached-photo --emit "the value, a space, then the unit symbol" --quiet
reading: 50 mV
